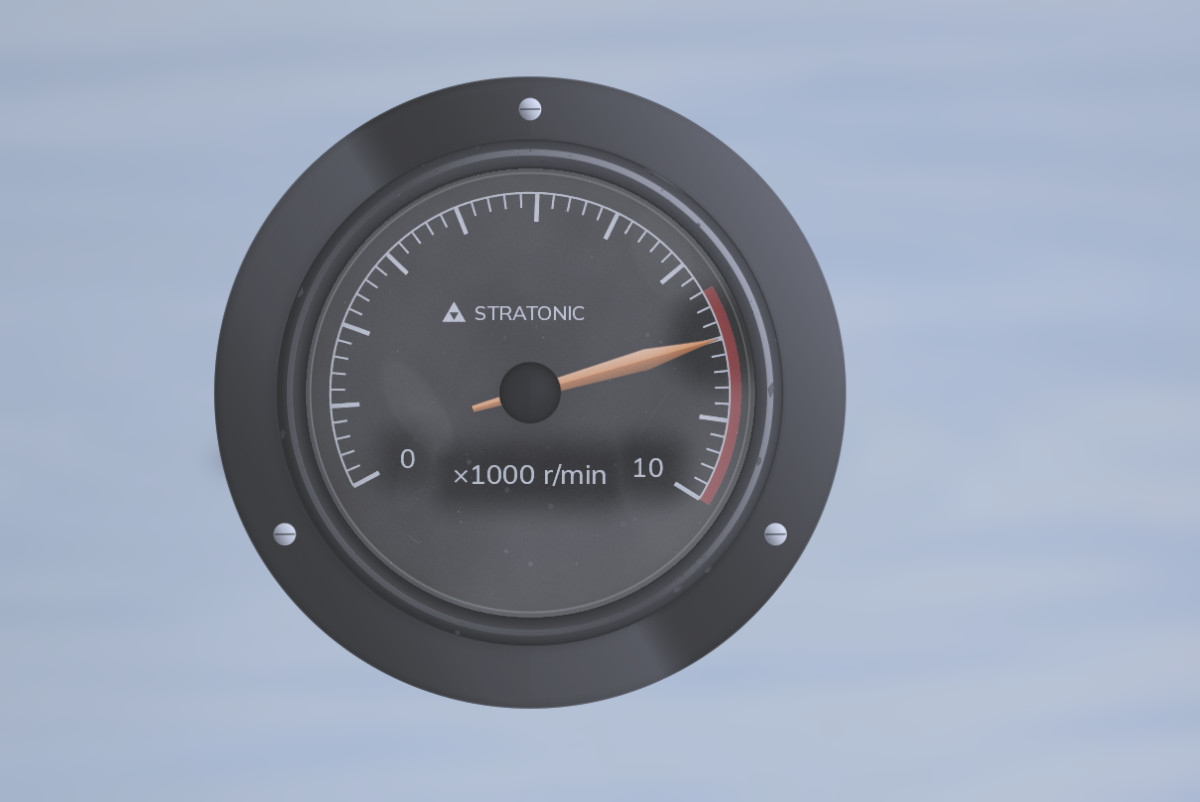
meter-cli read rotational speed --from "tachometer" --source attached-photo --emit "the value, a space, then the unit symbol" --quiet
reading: 8000 rpm
